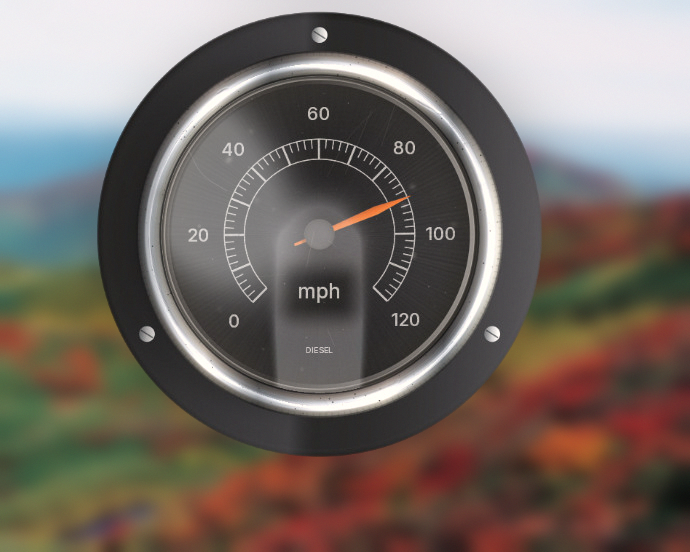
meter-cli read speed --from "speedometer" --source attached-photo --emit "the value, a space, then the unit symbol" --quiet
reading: 90 mph
